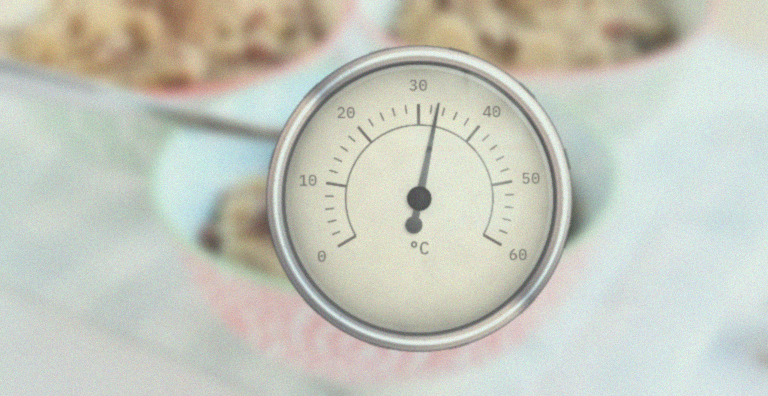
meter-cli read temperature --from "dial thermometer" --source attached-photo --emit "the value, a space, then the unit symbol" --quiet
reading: 33 °C
